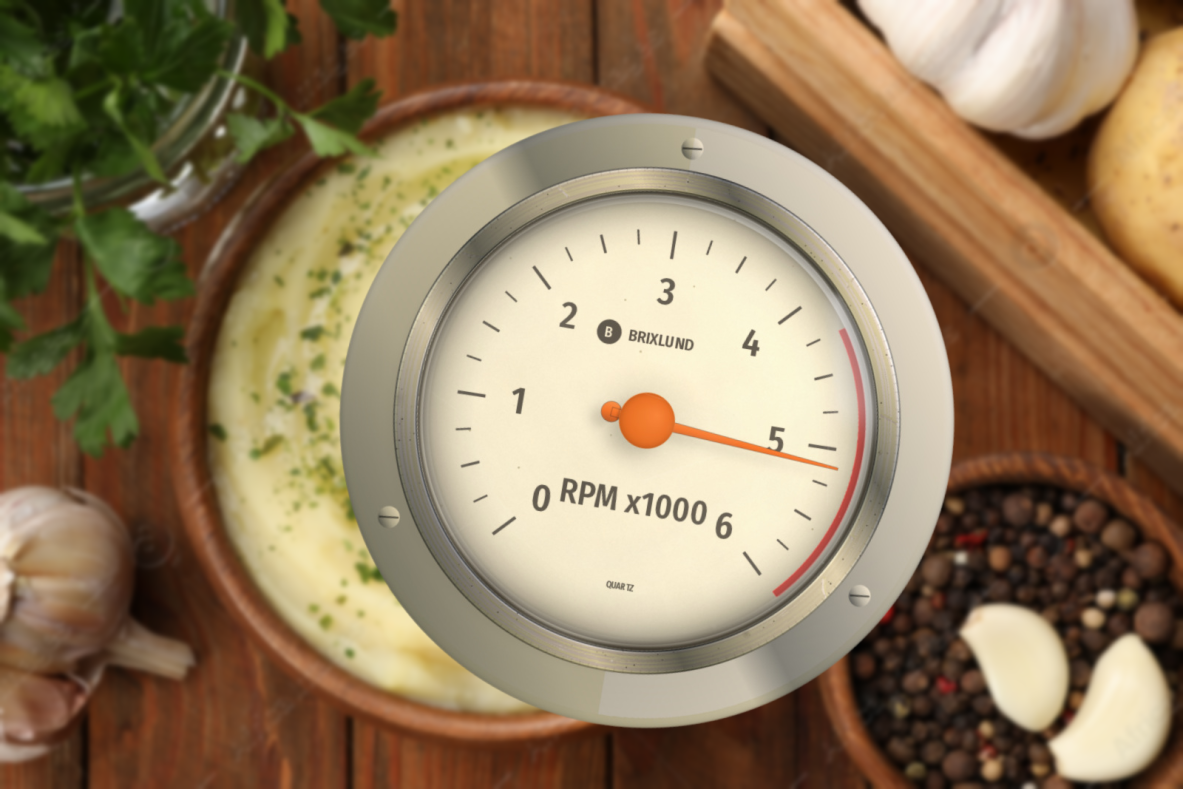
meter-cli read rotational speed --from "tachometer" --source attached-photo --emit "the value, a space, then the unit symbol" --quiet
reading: 5125 rpm
